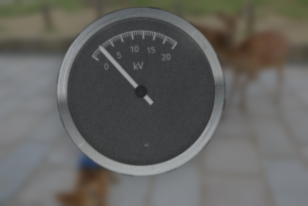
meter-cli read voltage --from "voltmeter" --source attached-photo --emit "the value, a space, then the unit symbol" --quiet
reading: 2.5 kV
